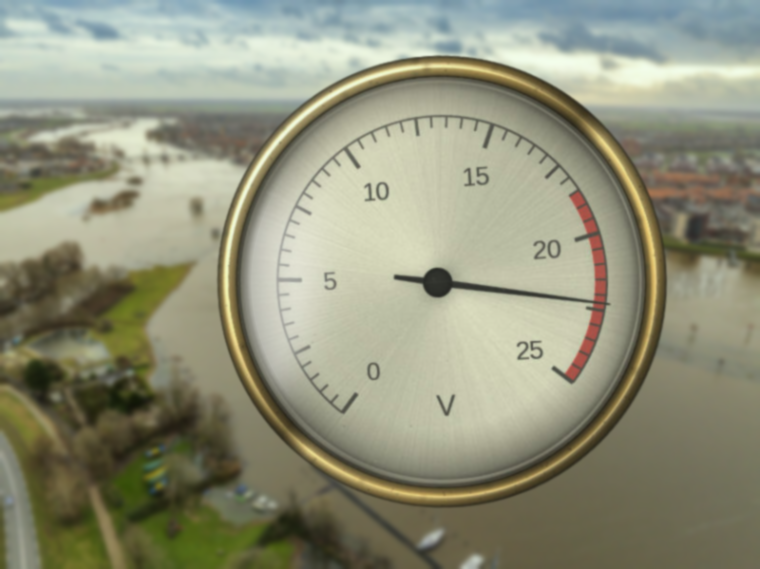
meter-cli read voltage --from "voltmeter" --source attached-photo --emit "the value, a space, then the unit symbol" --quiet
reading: 22.25 V
